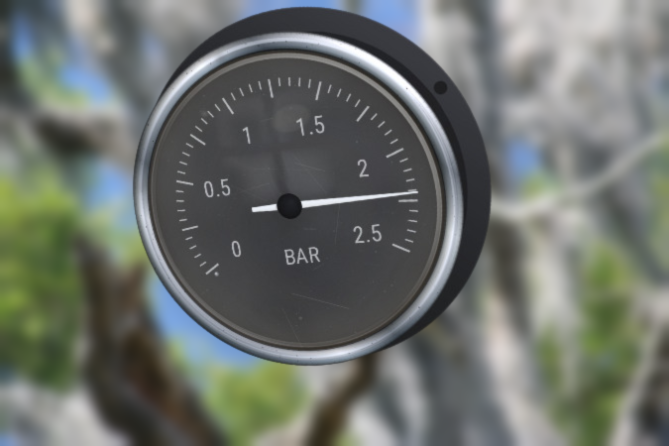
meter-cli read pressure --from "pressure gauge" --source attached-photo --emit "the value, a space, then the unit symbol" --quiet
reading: 2.2 bar
